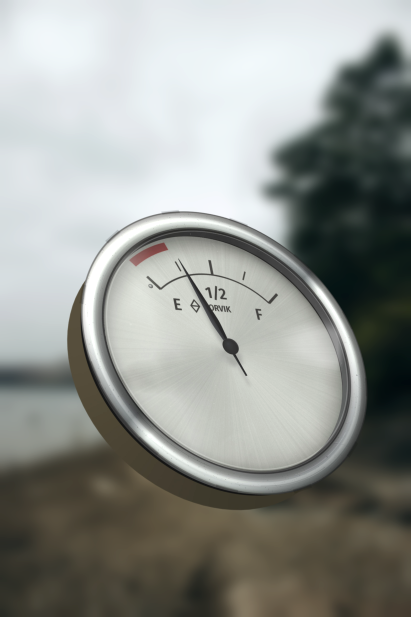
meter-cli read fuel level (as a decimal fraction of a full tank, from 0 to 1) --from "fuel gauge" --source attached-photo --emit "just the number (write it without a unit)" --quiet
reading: 0.25
